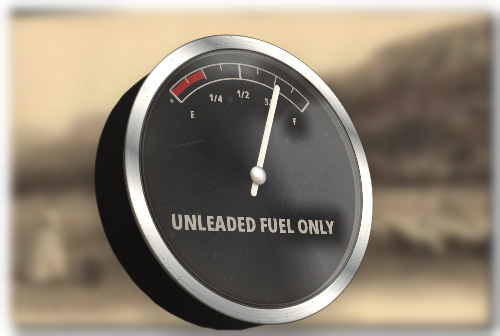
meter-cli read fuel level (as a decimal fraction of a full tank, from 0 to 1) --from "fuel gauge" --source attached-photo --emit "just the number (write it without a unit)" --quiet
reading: 0.75
